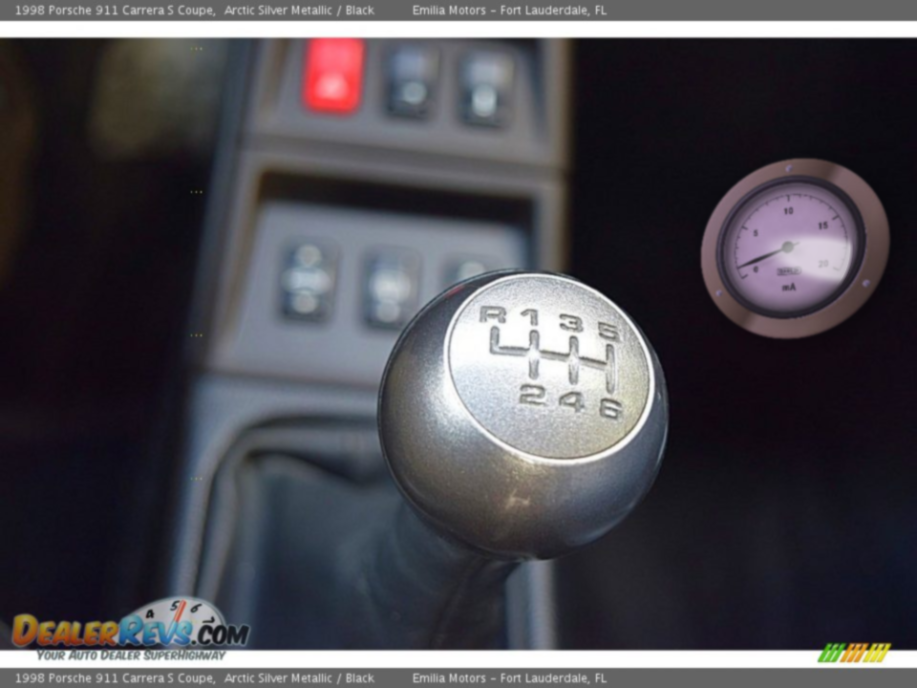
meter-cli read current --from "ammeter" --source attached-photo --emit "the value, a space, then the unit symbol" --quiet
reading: 1 mA
